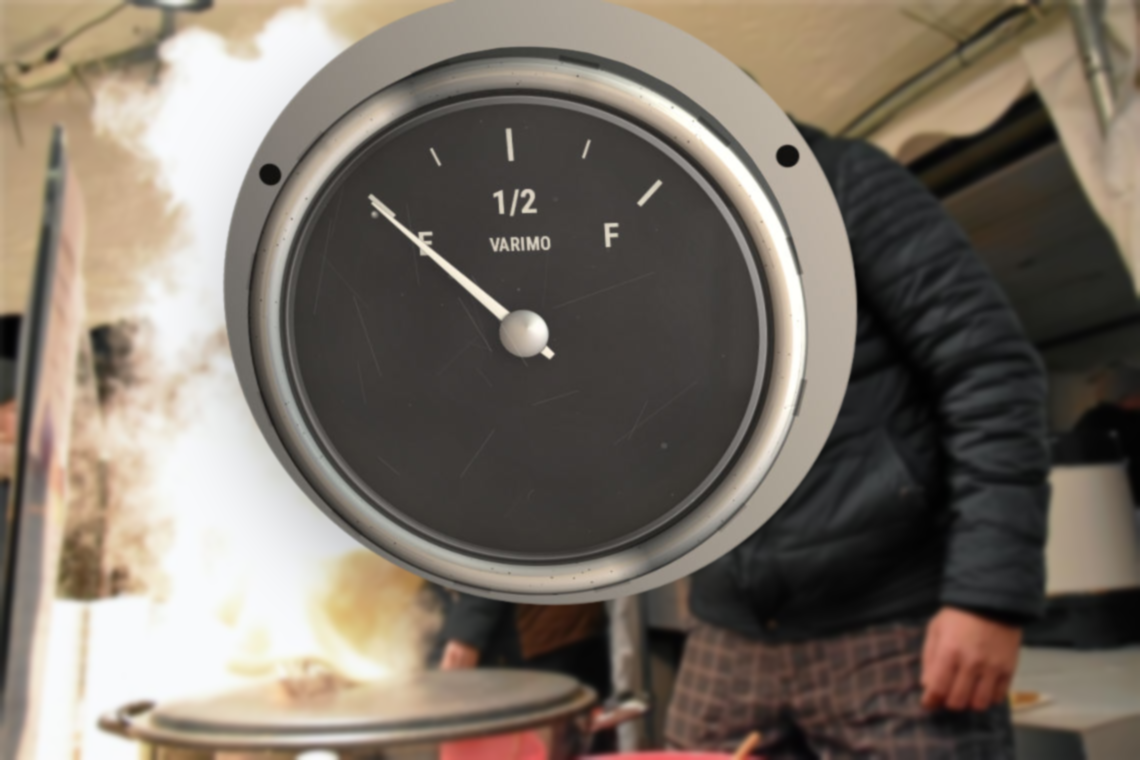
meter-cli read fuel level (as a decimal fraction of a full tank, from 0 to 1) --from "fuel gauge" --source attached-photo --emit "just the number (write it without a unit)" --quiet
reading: 0
